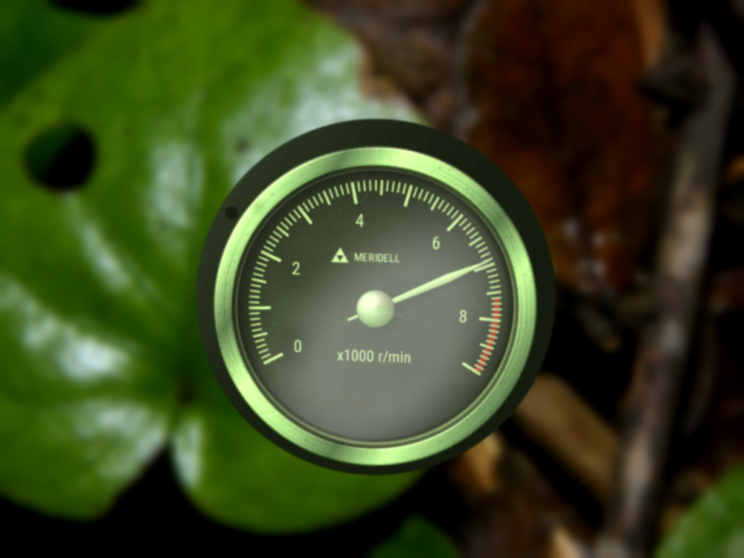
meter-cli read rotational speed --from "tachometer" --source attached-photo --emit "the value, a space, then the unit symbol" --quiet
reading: 6900 rpm
